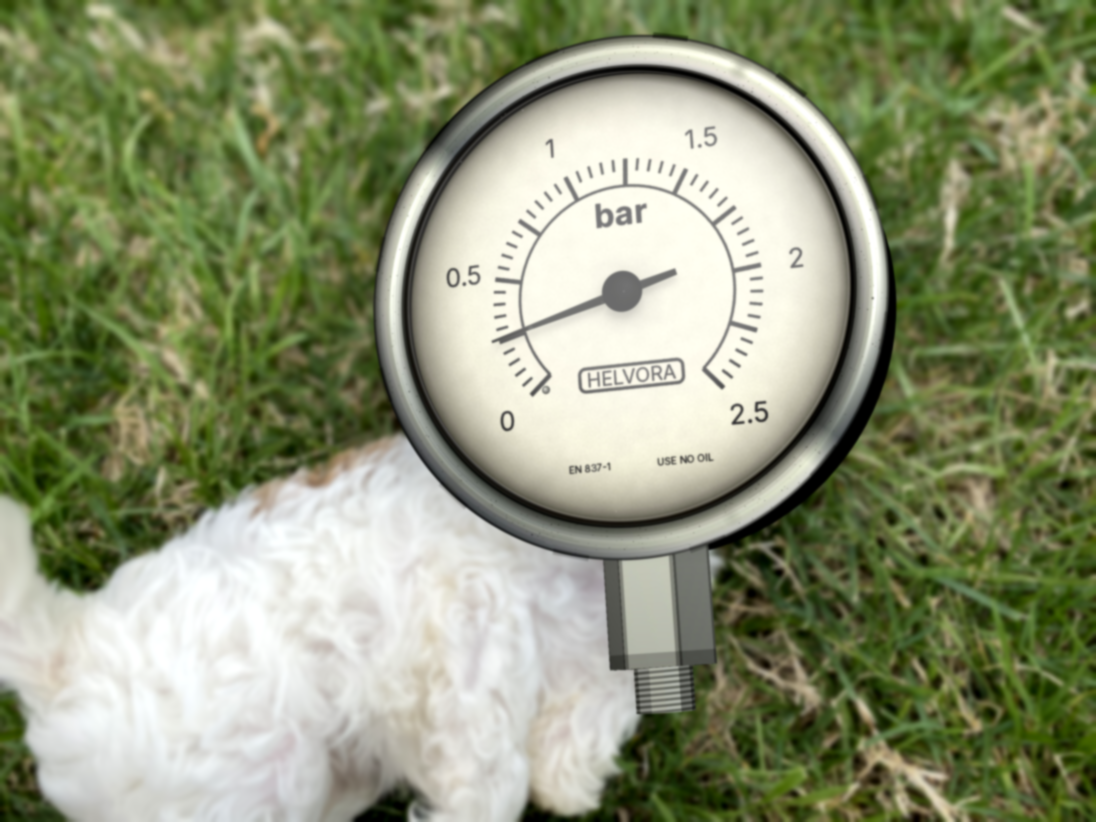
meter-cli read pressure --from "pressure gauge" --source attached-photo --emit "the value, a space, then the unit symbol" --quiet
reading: 0.25 bar
